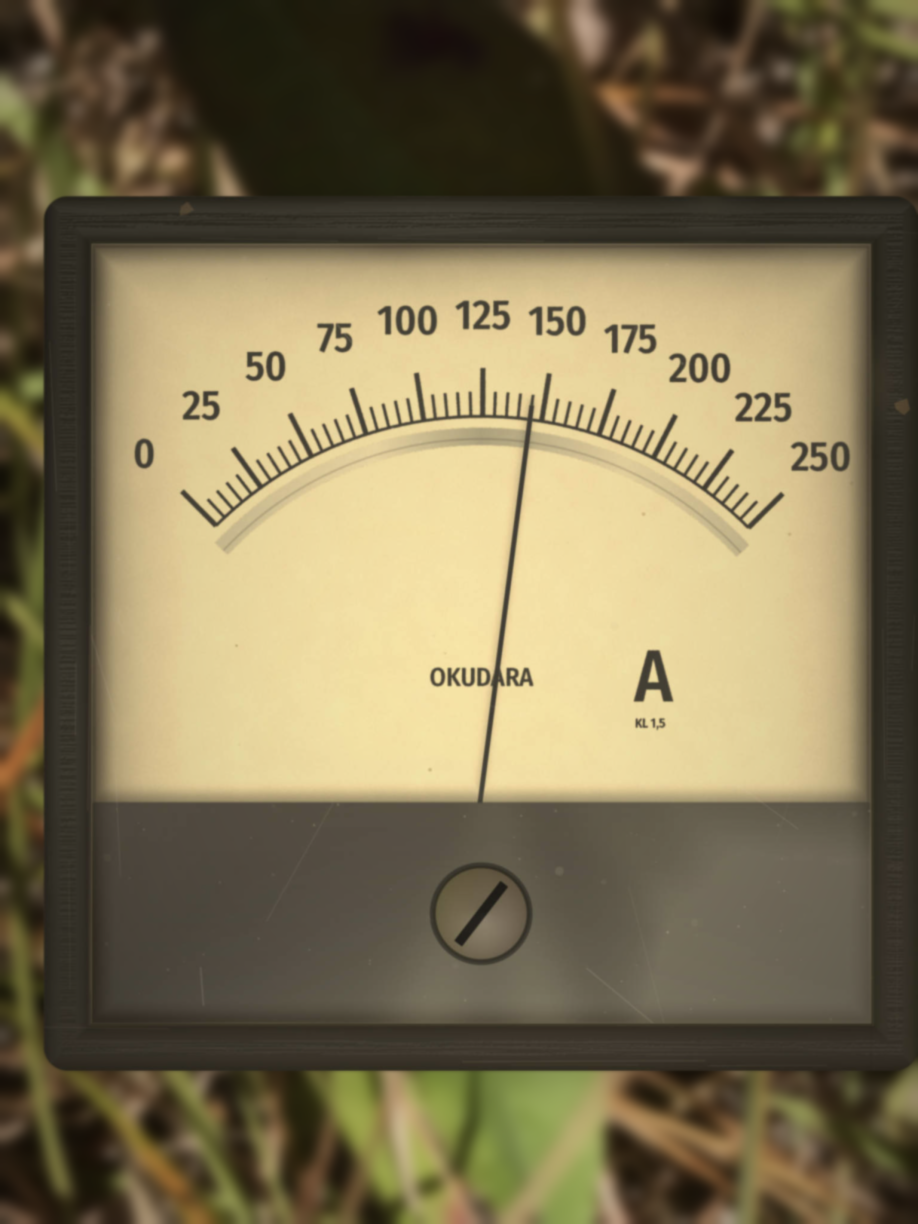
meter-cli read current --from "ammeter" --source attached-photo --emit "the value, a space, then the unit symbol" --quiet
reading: 145 A
